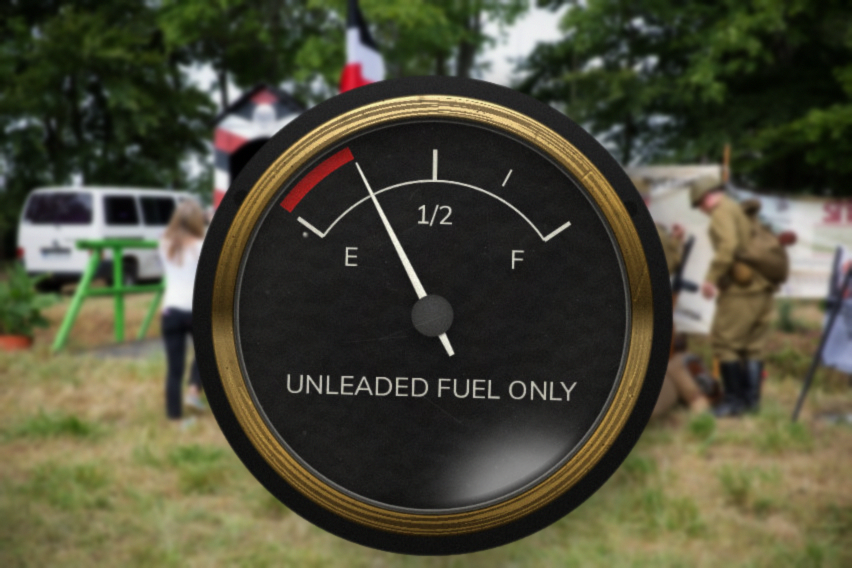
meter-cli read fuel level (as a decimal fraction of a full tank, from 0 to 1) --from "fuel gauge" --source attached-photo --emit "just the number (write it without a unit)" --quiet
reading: 0.25
